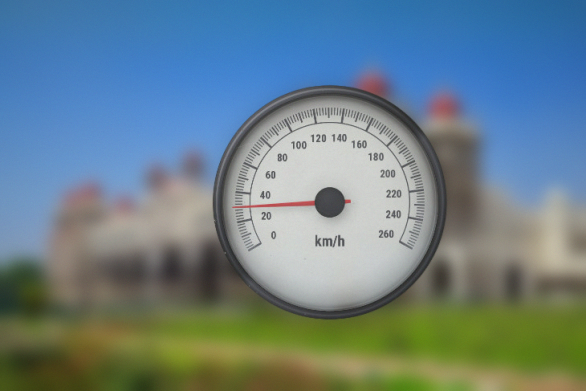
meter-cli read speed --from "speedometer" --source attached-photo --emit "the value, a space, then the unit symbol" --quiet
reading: 30 km/h
